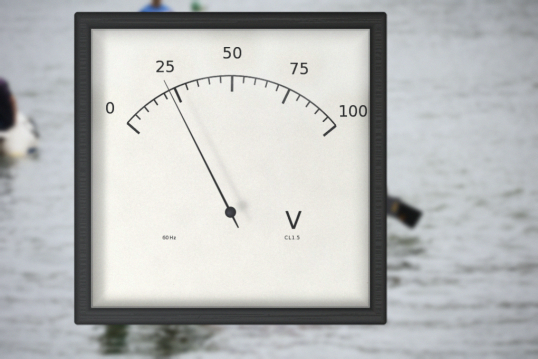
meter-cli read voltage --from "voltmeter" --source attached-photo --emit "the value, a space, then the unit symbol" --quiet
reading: 22.5 V
